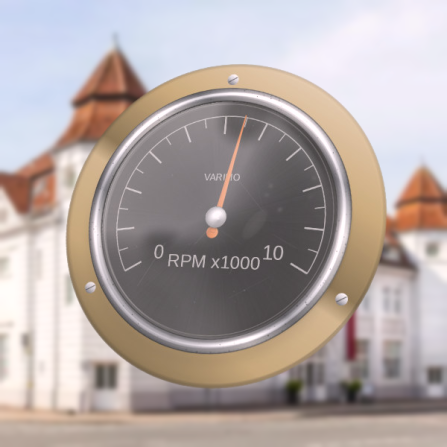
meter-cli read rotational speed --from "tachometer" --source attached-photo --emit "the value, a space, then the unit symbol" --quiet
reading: 5500 rpm
